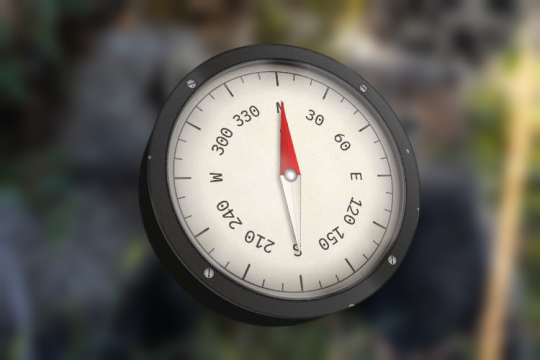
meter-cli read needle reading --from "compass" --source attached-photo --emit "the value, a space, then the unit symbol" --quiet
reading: 0 °
